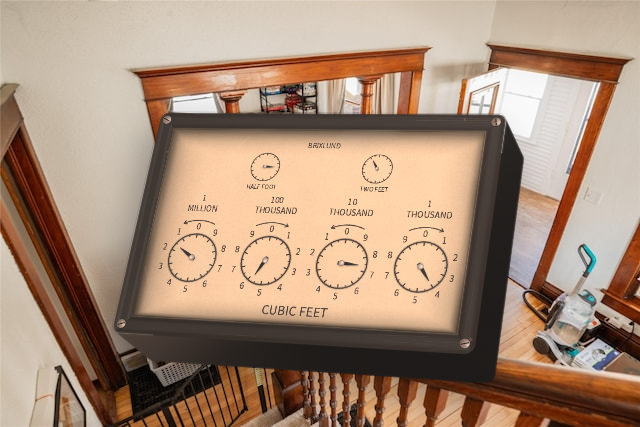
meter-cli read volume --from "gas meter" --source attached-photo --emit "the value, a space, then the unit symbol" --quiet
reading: 157400 ft³
